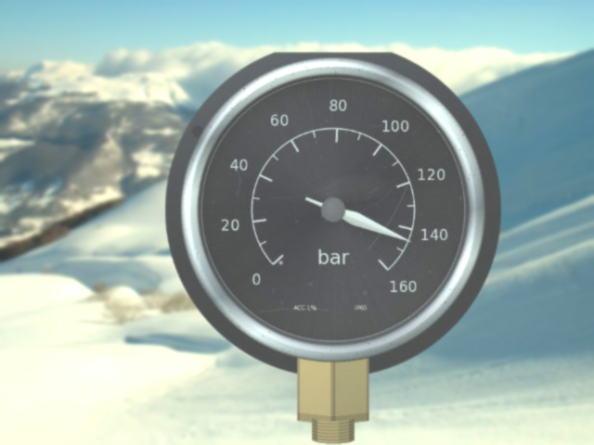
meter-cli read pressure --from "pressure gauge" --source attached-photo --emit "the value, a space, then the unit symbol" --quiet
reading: 145 bar
